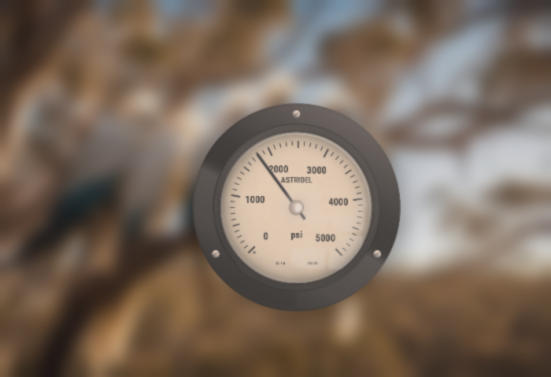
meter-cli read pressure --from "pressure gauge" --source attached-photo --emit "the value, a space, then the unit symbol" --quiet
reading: 1800 psi
